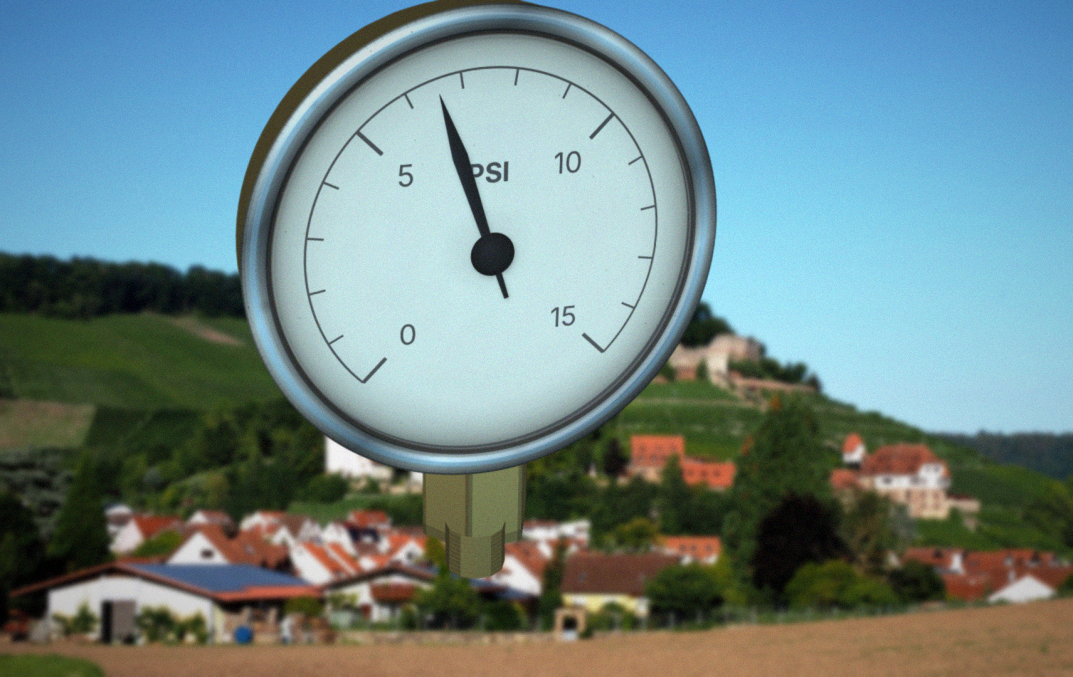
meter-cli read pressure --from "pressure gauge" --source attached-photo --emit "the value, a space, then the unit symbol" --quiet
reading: 6.5 psi
